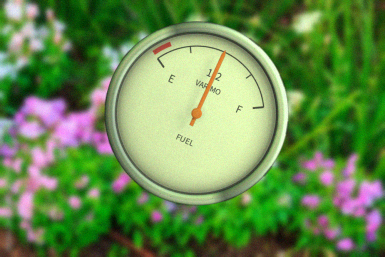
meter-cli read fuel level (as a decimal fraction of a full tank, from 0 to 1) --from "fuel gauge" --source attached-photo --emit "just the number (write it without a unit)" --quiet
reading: 0.5
